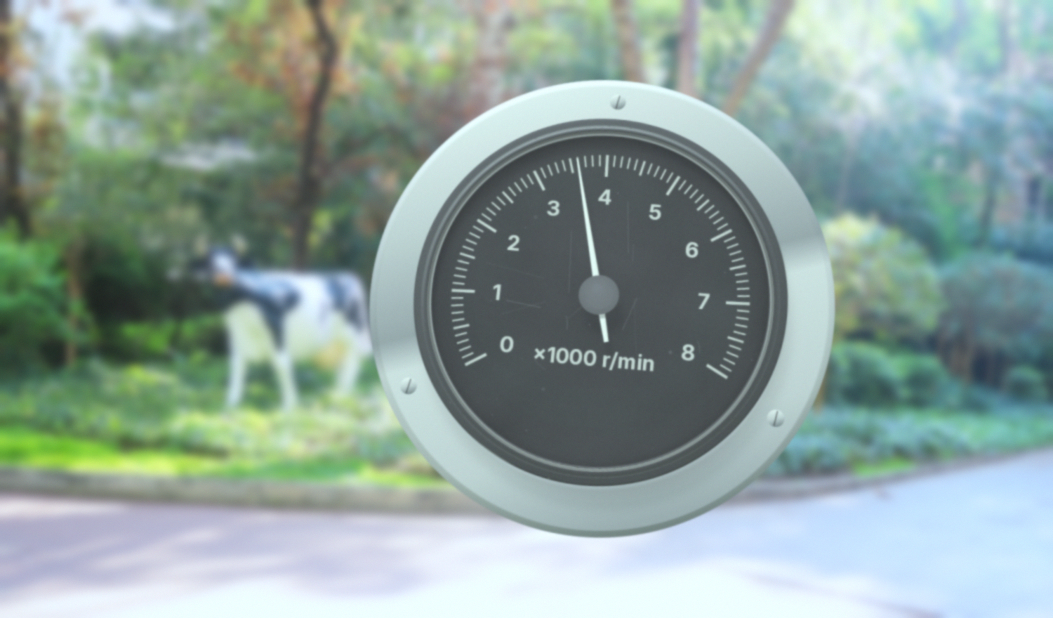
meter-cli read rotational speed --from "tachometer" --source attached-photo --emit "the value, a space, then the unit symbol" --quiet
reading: 3600 rpm
